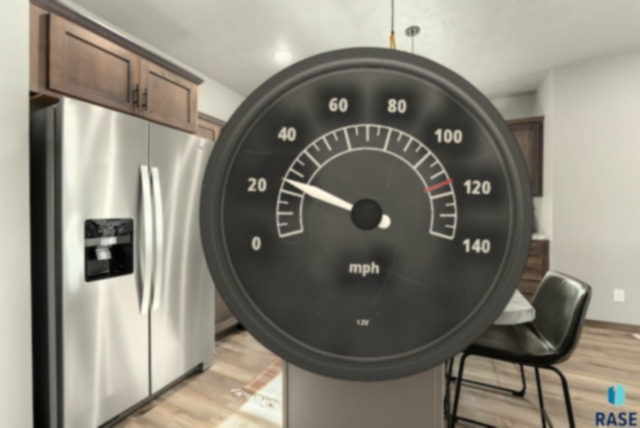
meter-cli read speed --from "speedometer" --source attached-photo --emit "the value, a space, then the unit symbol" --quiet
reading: 25 mph
